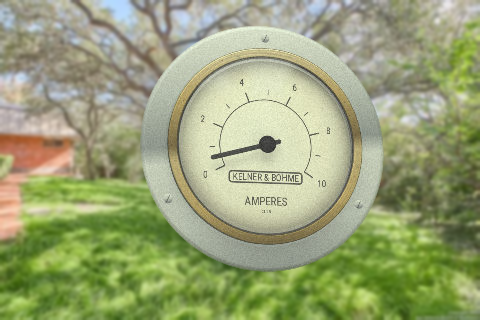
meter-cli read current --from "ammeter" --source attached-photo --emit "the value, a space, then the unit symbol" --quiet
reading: 0.5 A
